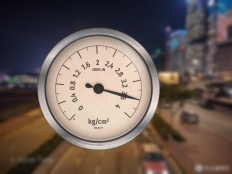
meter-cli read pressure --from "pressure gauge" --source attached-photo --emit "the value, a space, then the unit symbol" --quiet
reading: 3.6 kg/cm²
